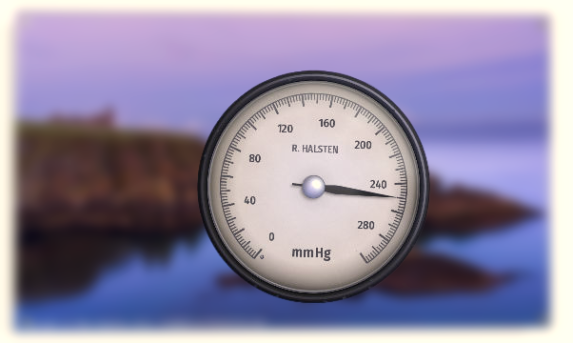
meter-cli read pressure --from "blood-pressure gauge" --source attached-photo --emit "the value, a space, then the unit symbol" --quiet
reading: 250 mmHg
